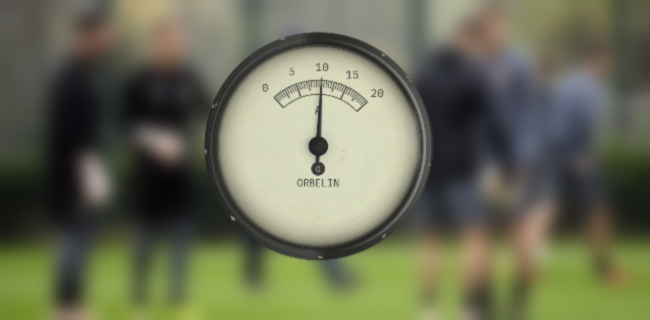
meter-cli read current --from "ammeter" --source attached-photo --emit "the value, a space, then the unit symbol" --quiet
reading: 10 A
